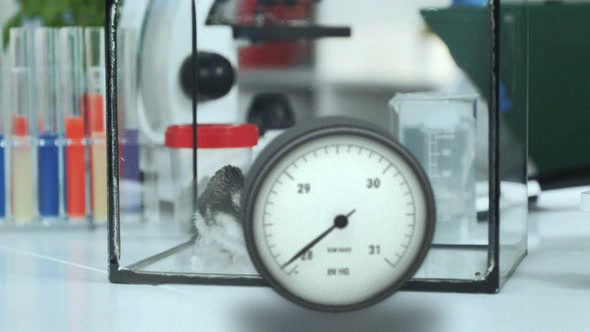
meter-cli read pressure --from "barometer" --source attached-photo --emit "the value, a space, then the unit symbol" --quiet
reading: 28.1 inHg
